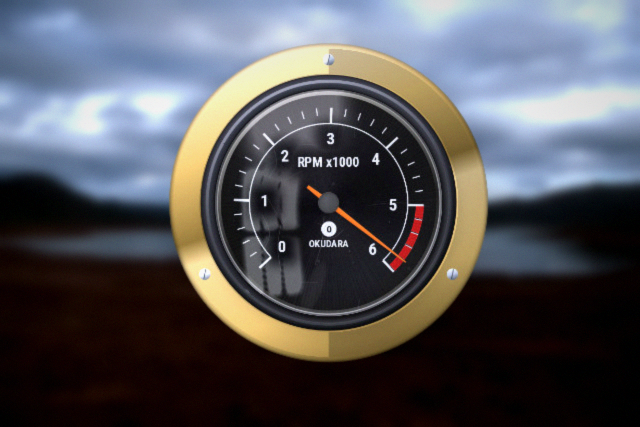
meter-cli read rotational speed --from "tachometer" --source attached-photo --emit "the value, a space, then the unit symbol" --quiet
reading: 5800 rpm
